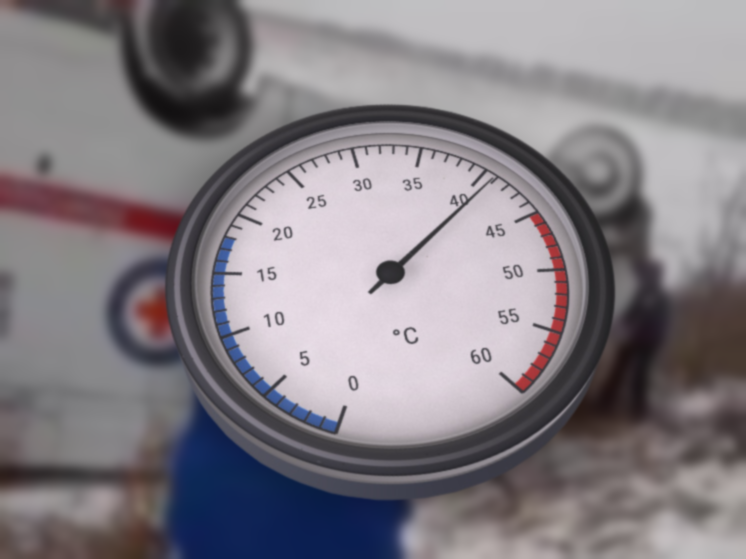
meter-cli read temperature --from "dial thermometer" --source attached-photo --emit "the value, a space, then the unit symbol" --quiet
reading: 41 °C
